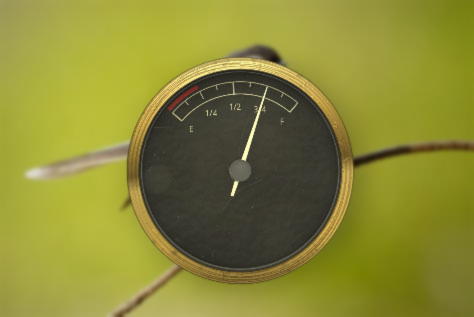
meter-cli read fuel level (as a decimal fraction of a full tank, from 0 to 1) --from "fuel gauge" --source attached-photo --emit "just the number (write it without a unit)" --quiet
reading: 0.75
